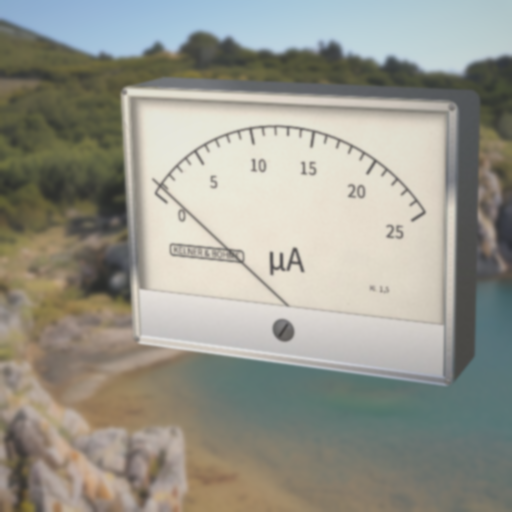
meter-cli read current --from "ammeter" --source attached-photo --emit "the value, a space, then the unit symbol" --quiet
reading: 1 µA
